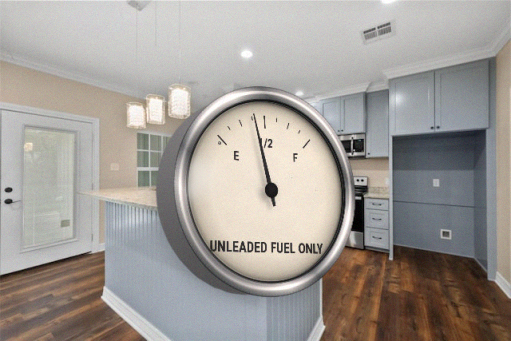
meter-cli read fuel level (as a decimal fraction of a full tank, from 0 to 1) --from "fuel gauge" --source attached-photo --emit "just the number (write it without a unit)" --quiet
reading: 0.375
